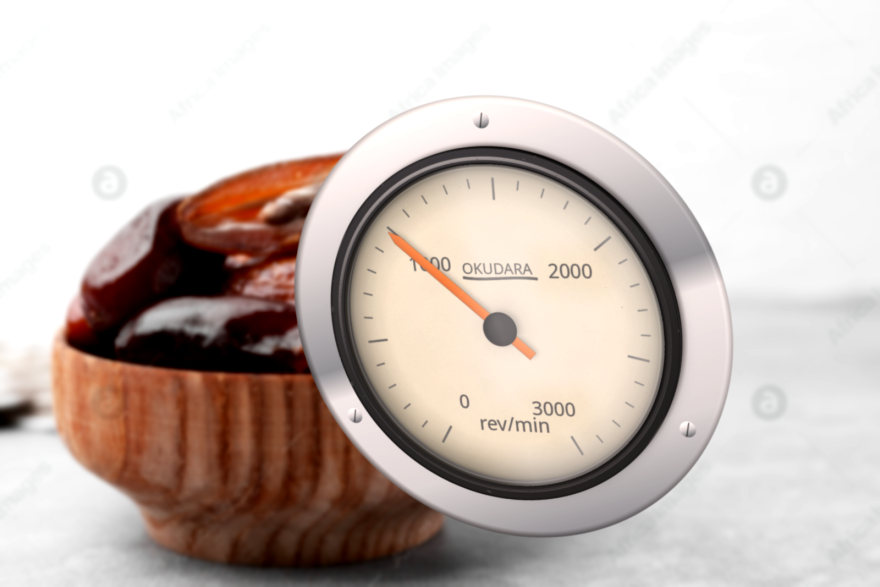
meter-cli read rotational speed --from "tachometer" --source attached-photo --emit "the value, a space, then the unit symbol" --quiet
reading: 1000 rpm
